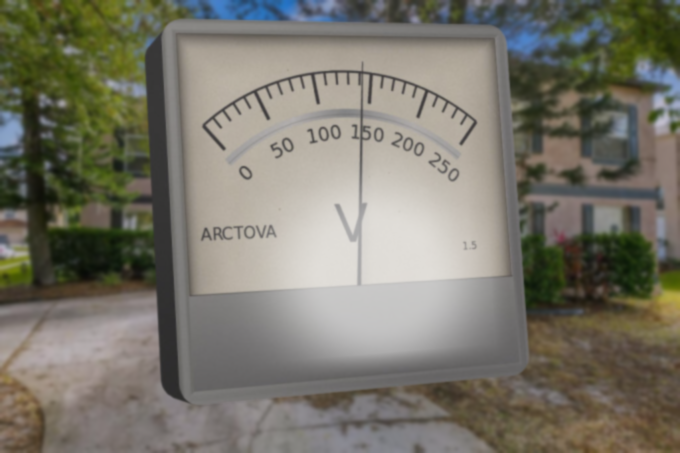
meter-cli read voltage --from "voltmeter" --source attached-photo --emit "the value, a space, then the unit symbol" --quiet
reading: 140 V
